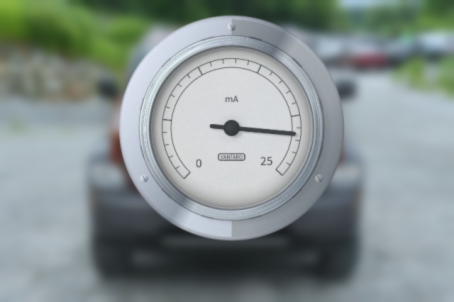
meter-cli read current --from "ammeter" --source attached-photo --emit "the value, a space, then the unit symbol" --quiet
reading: 21.5 mA
